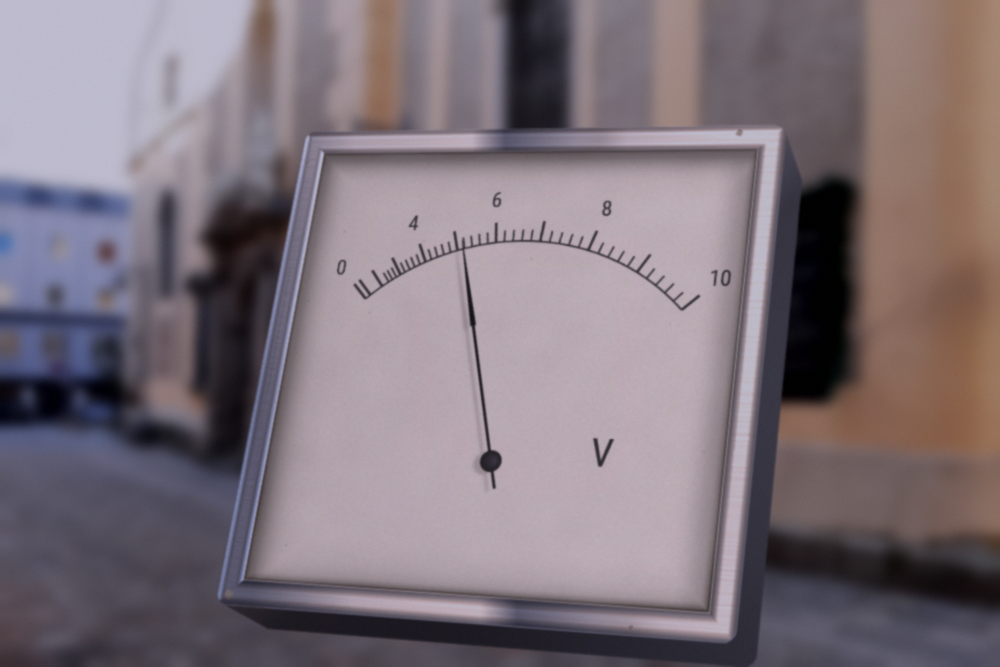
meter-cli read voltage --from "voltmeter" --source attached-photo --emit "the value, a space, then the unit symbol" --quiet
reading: 5.2 V
